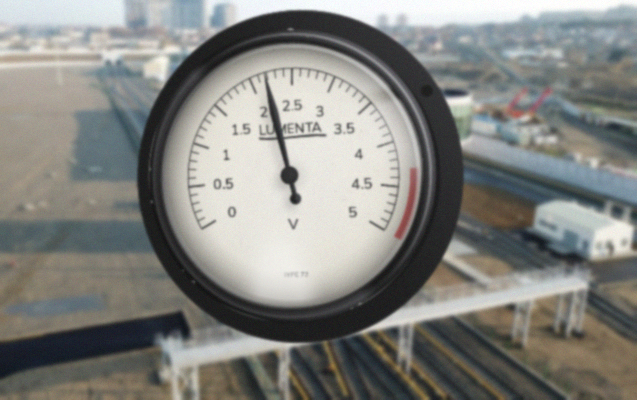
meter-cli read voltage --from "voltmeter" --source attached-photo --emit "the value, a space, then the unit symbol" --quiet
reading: 2.2 V
